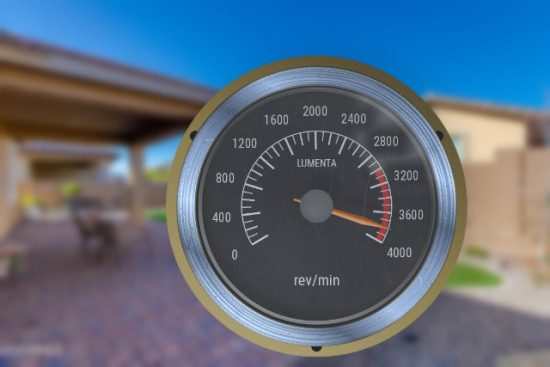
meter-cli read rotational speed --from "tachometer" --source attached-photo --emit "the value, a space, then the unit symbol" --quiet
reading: 3800 rpm
